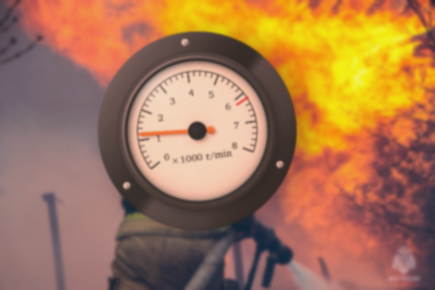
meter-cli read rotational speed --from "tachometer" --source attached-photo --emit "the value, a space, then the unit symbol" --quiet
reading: 1200 rpm
